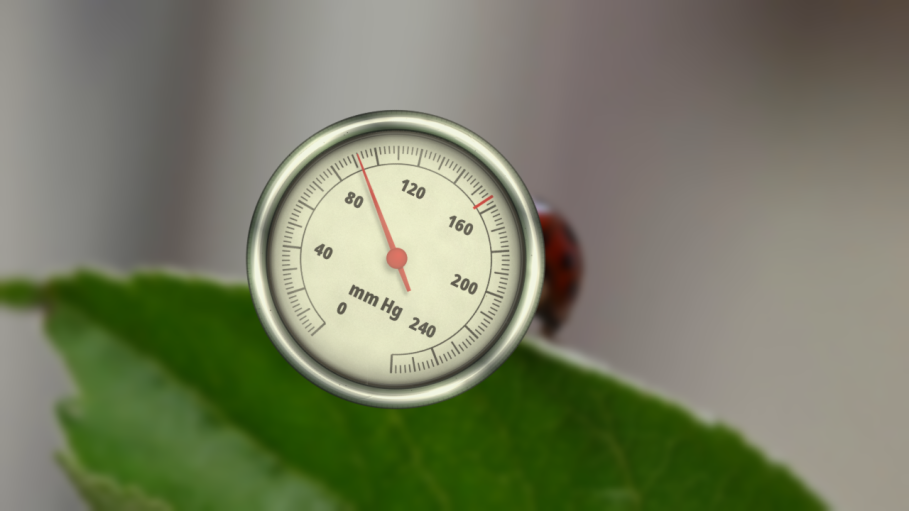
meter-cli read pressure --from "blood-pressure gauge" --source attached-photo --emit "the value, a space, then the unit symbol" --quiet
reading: 92 mmHg
